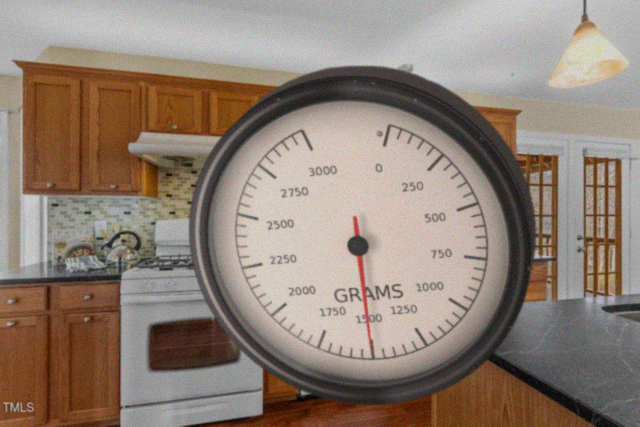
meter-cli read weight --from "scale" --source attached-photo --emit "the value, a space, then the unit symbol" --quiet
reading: 1500 g
